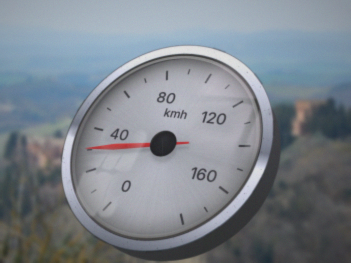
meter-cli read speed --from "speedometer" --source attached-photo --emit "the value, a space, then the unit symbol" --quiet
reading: 30 km/h
